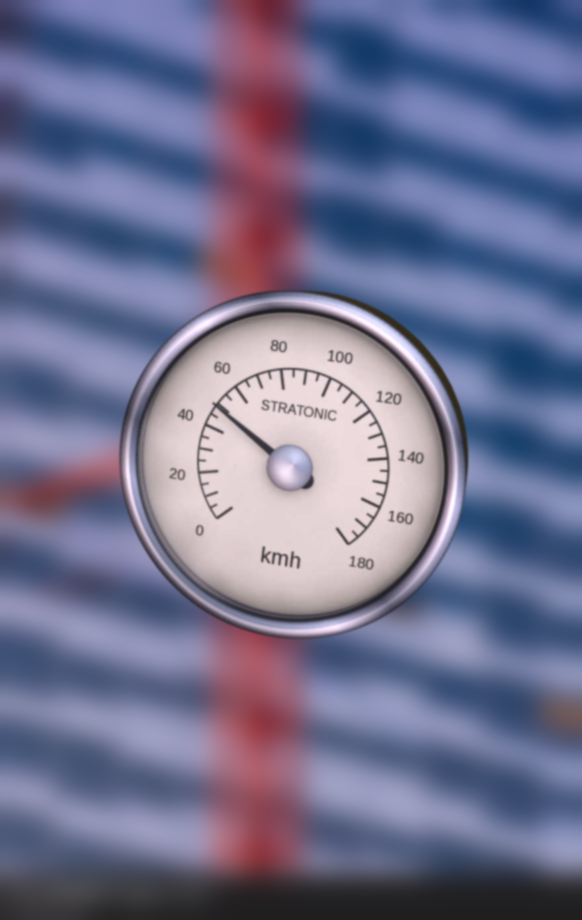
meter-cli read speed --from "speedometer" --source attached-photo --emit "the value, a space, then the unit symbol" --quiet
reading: 50 km/h
